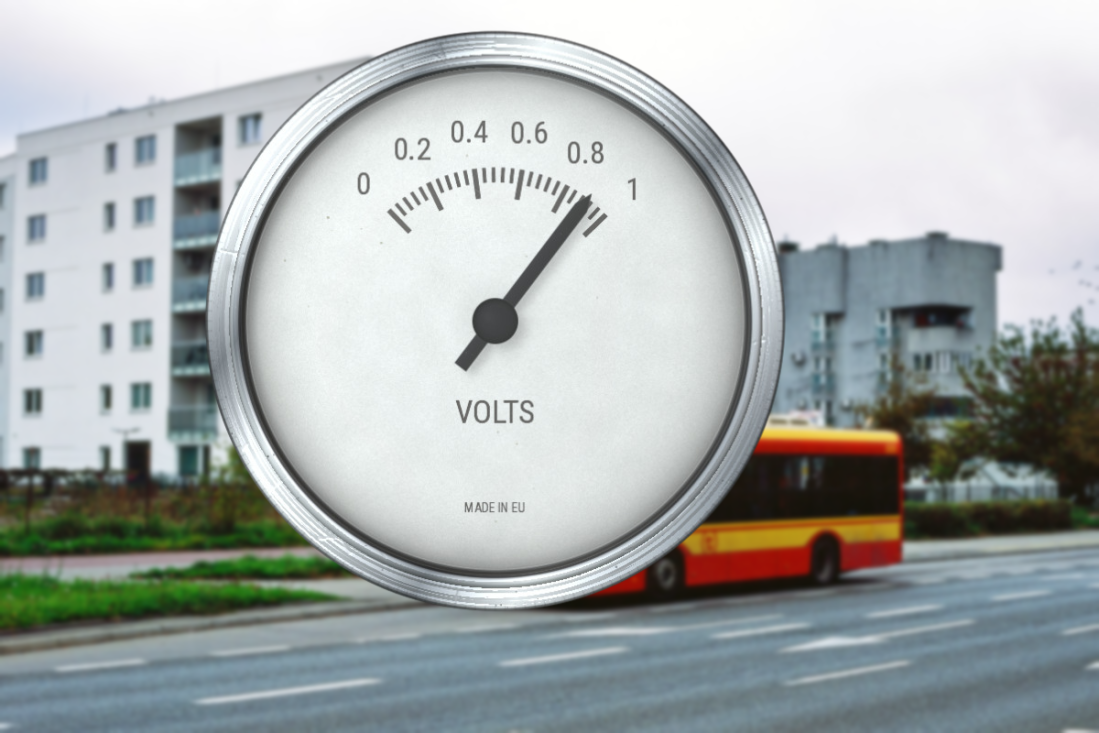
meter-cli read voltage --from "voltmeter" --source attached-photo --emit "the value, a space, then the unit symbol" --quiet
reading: 0.9 V
